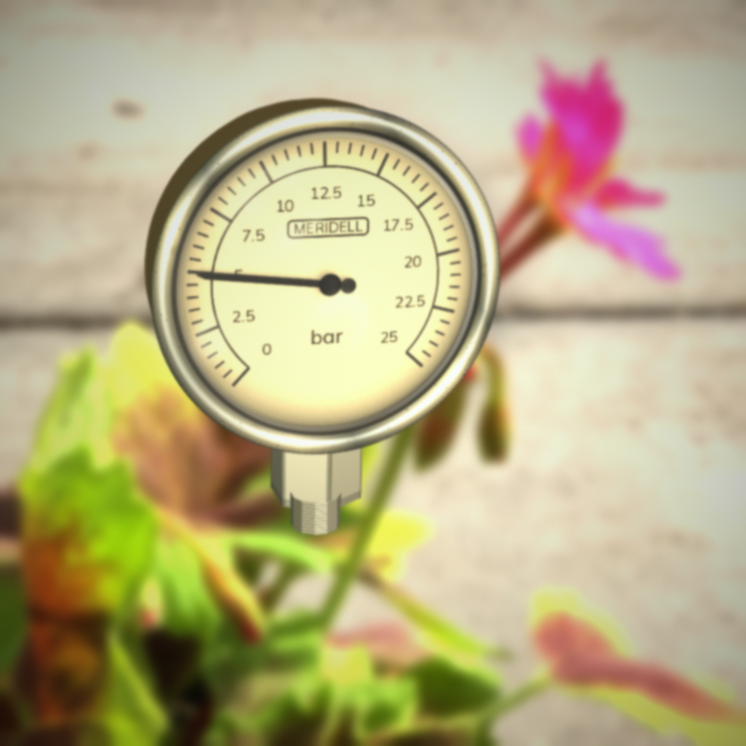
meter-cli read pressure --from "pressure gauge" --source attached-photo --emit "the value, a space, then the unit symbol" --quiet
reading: 5 bar
